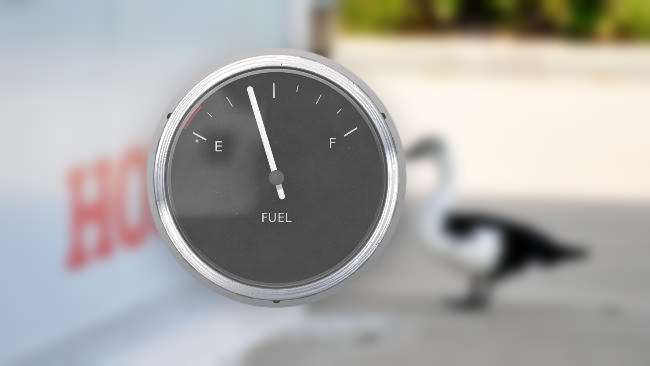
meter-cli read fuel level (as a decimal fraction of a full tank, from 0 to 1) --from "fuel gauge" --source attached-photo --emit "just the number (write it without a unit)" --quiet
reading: 0.375
